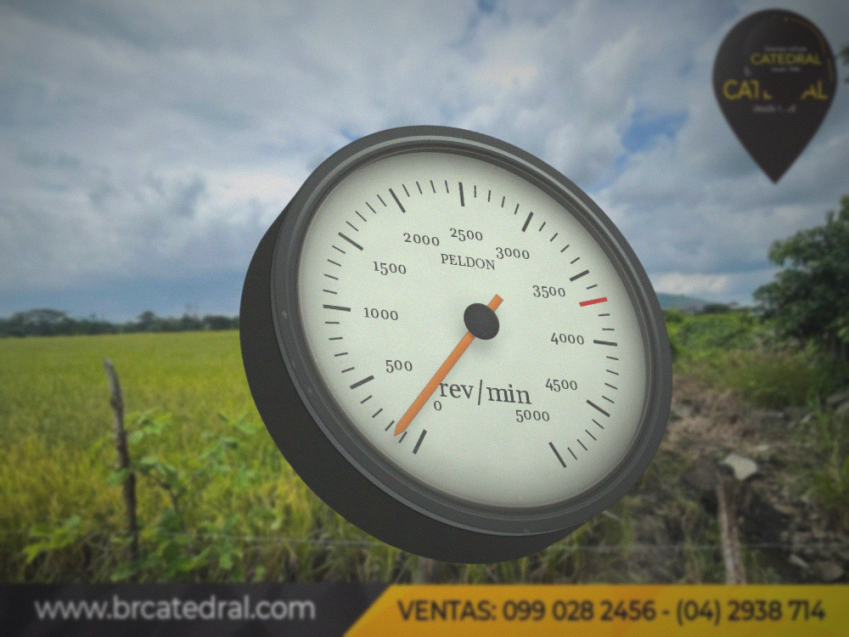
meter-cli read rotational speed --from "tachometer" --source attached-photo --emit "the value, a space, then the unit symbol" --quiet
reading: 150 rpm
